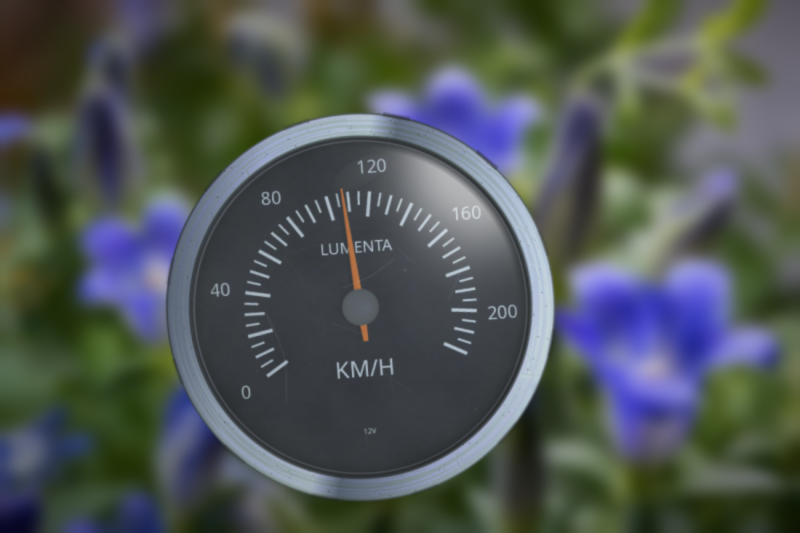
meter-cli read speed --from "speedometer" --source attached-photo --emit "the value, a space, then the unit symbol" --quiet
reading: 107.5 km/h
